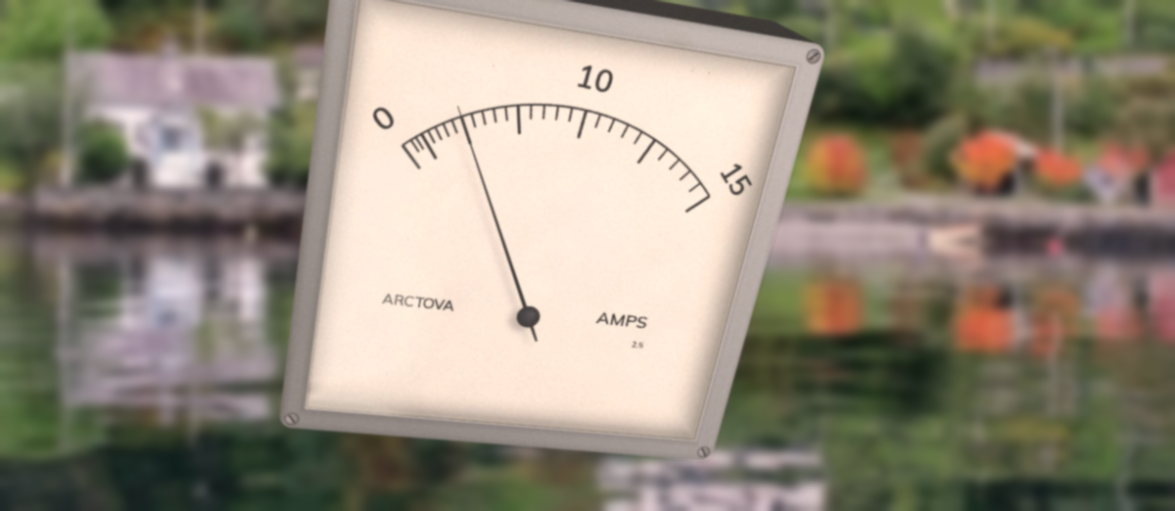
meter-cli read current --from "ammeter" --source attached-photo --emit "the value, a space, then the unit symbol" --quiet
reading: 5 A
